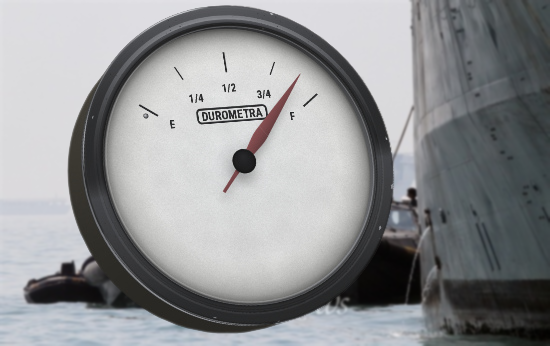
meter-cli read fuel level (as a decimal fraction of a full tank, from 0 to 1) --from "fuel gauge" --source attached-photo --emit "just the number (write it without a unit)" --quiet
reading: 0.875
